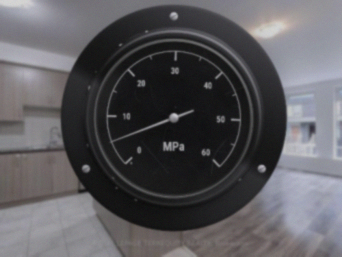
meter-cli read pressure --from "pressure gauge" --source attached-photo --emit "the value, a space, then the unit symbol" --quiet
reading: 5 MPa
